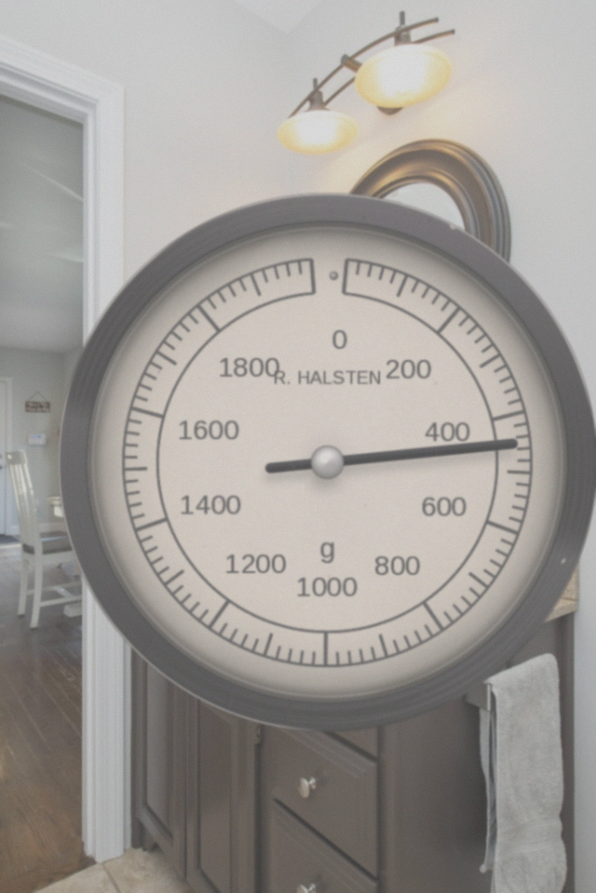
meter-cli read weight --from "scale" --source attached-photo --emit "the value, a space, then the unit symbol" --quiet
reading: 450 g
